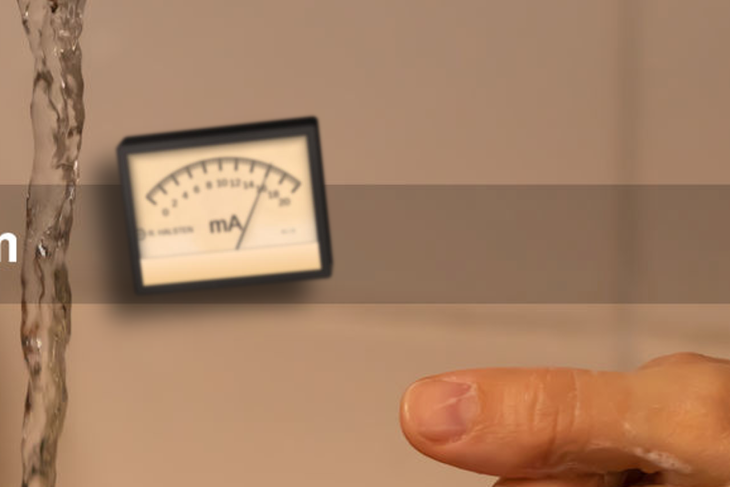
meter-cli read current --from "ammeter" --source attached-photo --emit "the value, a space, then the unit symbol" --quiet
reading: 16 mA
